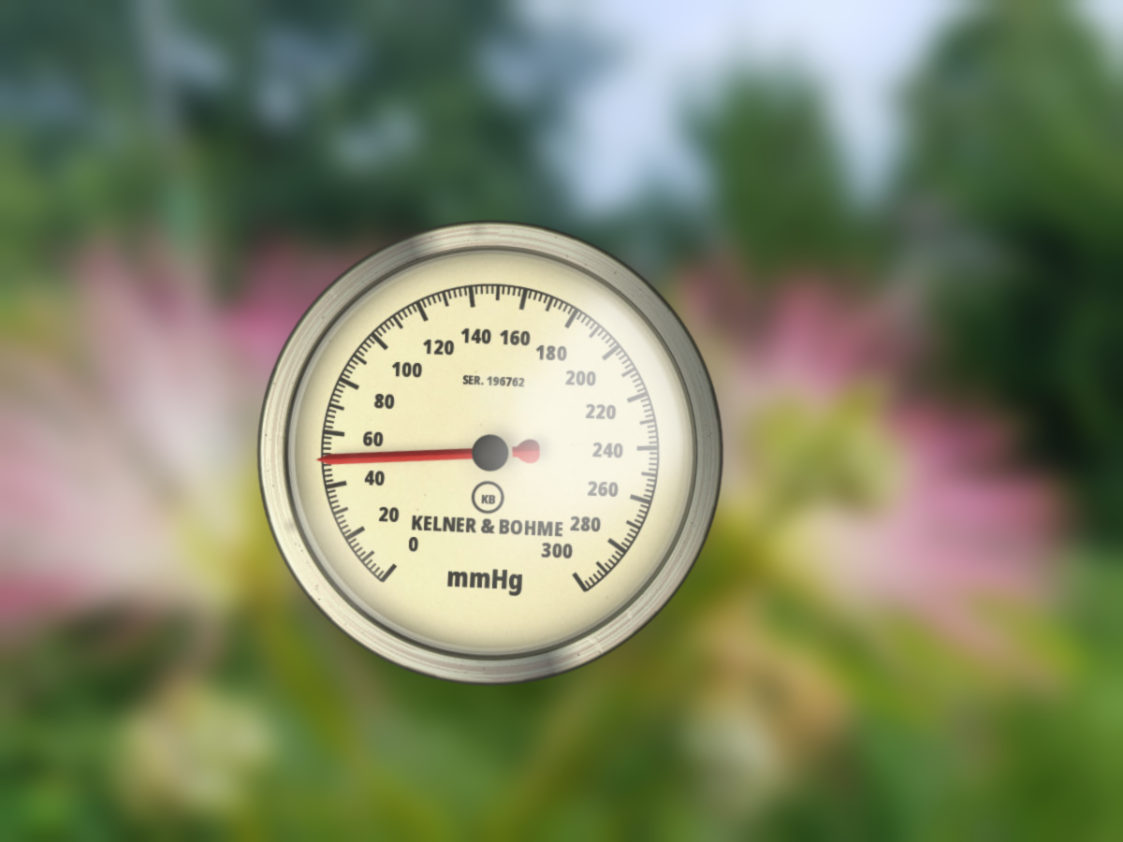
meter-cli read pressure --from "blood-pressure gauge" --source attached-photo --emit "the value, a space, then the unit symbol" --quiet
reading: 50 mmHg
